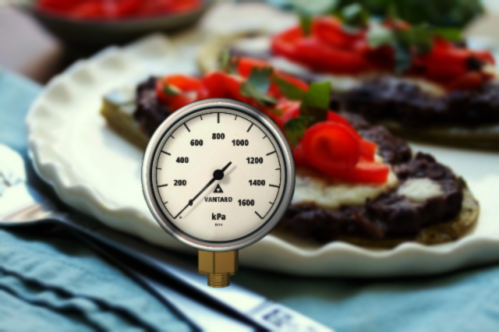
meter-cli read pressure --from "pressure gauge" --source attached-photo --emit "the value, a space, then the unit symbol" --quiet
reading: 0 kPa
